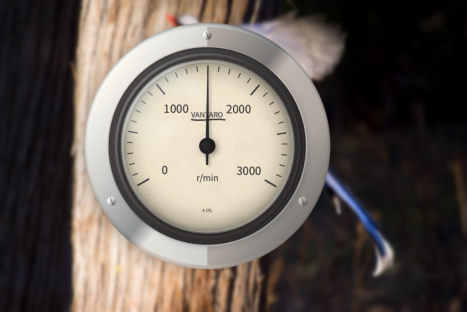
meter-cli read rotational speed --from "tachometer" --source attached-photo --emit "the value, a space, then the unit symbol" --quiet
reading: 1500 rpm
